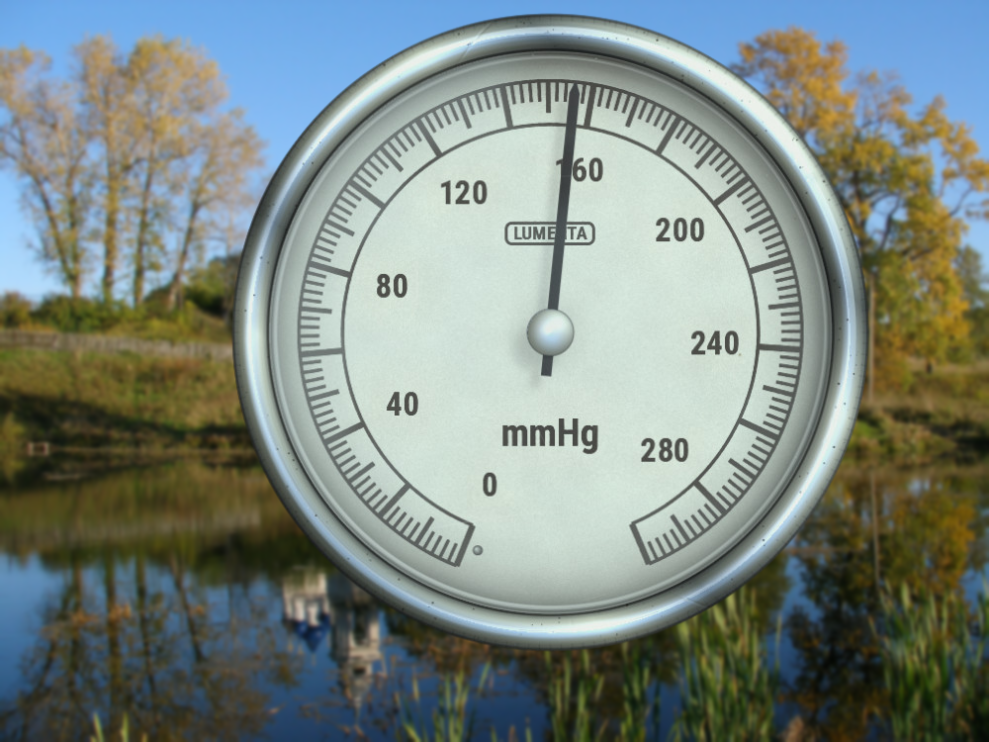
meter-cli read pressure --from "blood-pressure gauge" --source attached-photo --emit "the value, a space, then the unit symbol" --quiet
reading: 156 mmHg
